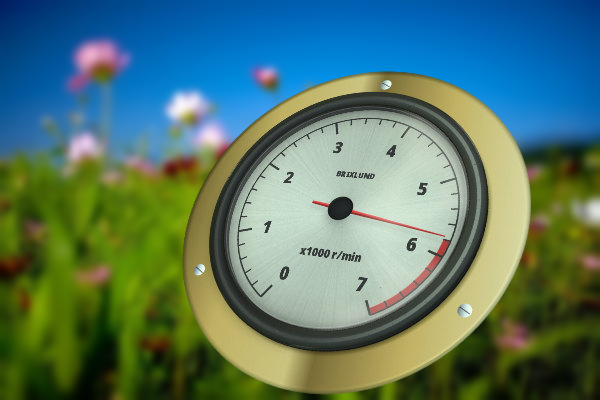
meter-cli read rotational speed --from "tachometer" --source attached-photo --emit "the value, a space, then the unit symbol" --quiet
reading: 5800 rpm
